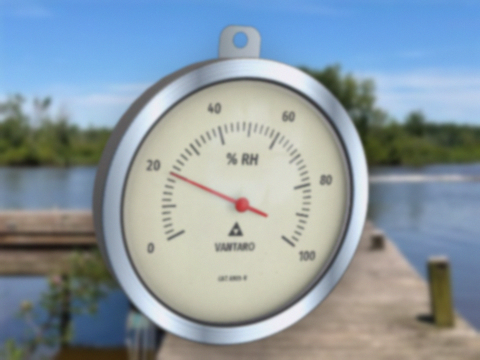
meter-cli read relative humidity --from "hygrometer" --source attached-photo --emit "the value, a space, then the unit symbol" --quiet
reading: 20 %
